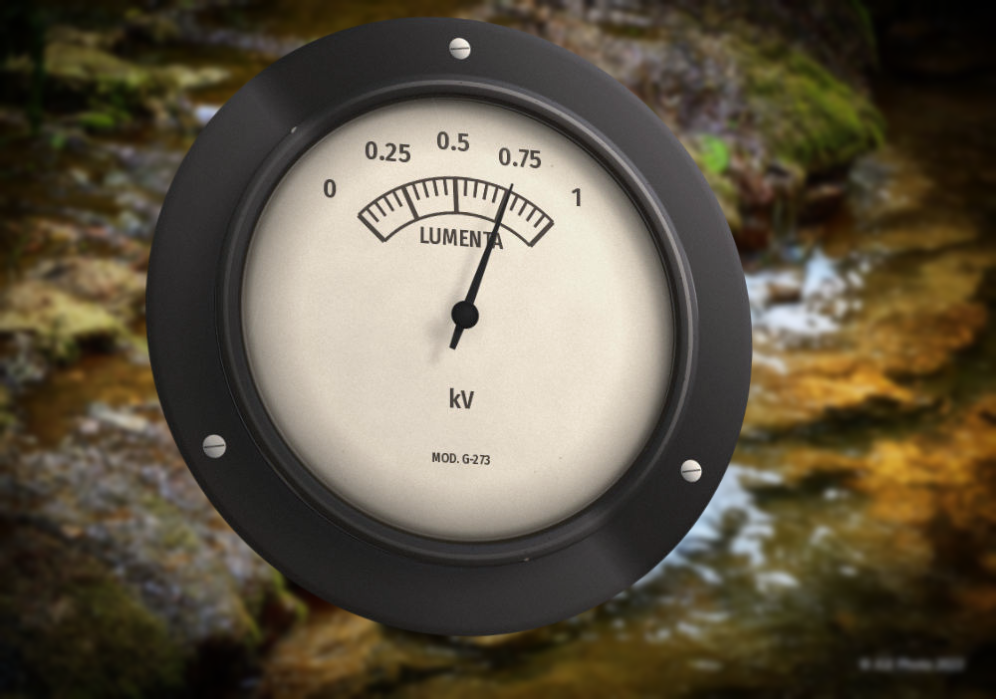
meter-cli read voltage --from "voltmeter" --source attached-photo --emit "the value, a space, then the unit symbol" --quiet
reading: 0.75 kV
